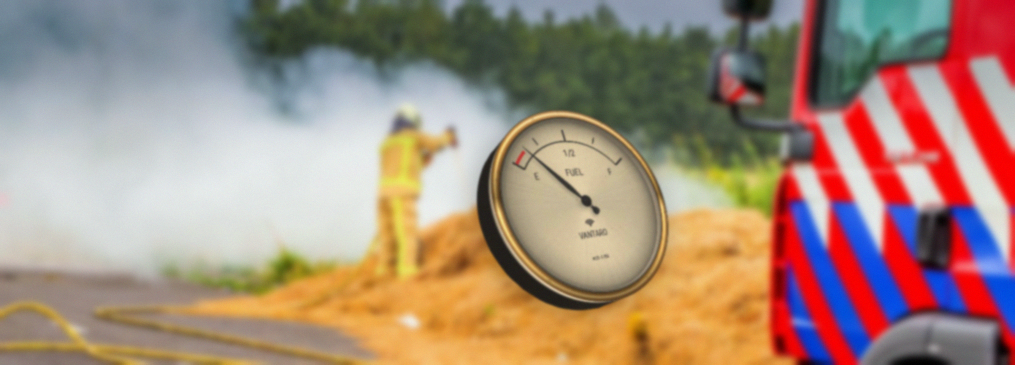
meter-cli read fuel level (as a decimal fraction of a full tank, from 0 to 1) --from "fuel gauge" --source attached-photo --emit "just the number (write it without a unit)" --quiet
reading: 0.125
